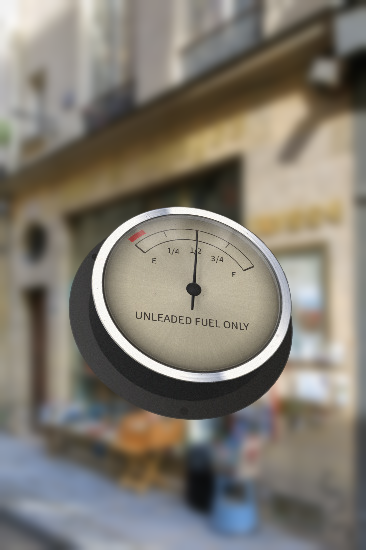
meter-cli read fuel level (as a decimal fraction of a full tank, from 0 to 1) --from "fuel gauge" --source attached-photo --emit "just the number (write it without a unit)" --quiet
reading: 0.5
